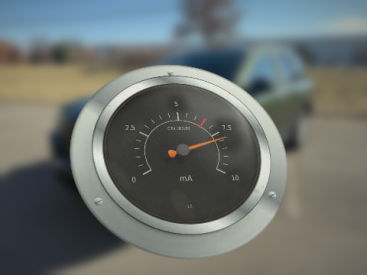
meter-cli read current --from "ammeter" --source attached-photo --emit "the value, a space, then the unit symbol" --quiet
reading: 8 mA
